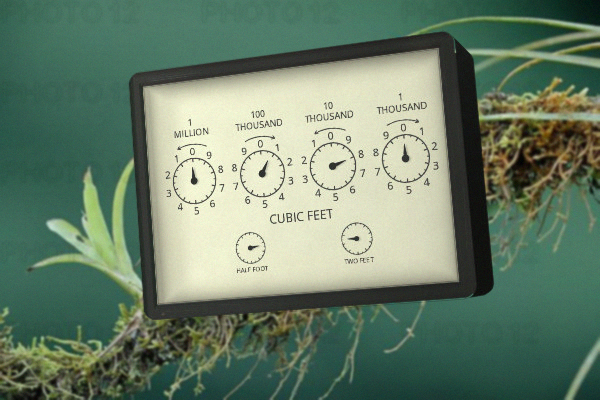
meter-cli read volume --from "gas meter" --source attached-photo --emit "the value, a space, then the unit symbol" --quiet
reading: 8000 ft³
